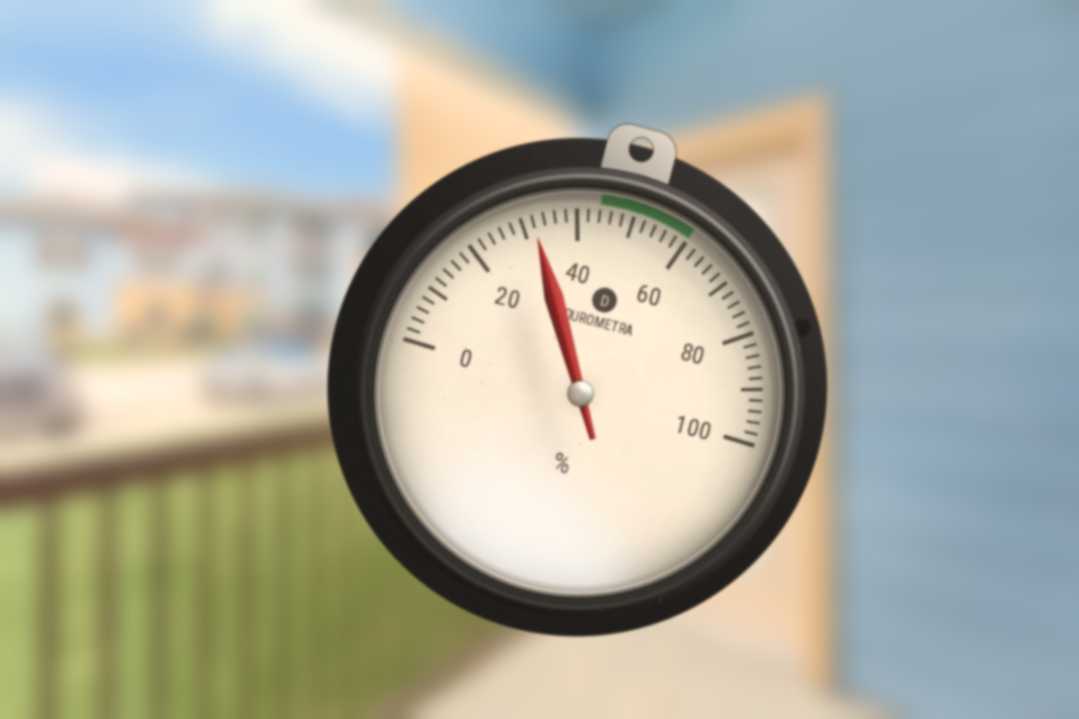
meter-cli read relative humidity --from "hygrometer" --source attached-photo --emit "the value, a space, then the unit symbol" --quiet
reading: 32 %
